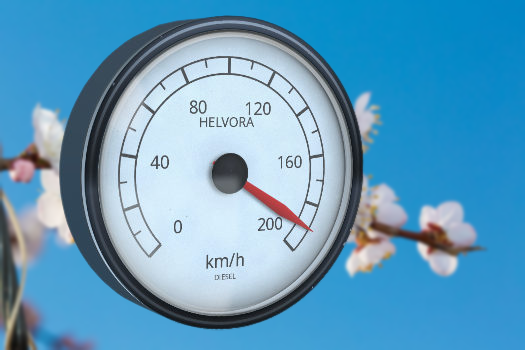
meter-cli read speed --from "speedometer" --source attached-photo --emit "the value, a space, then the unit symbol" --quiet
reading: 190 km/h
